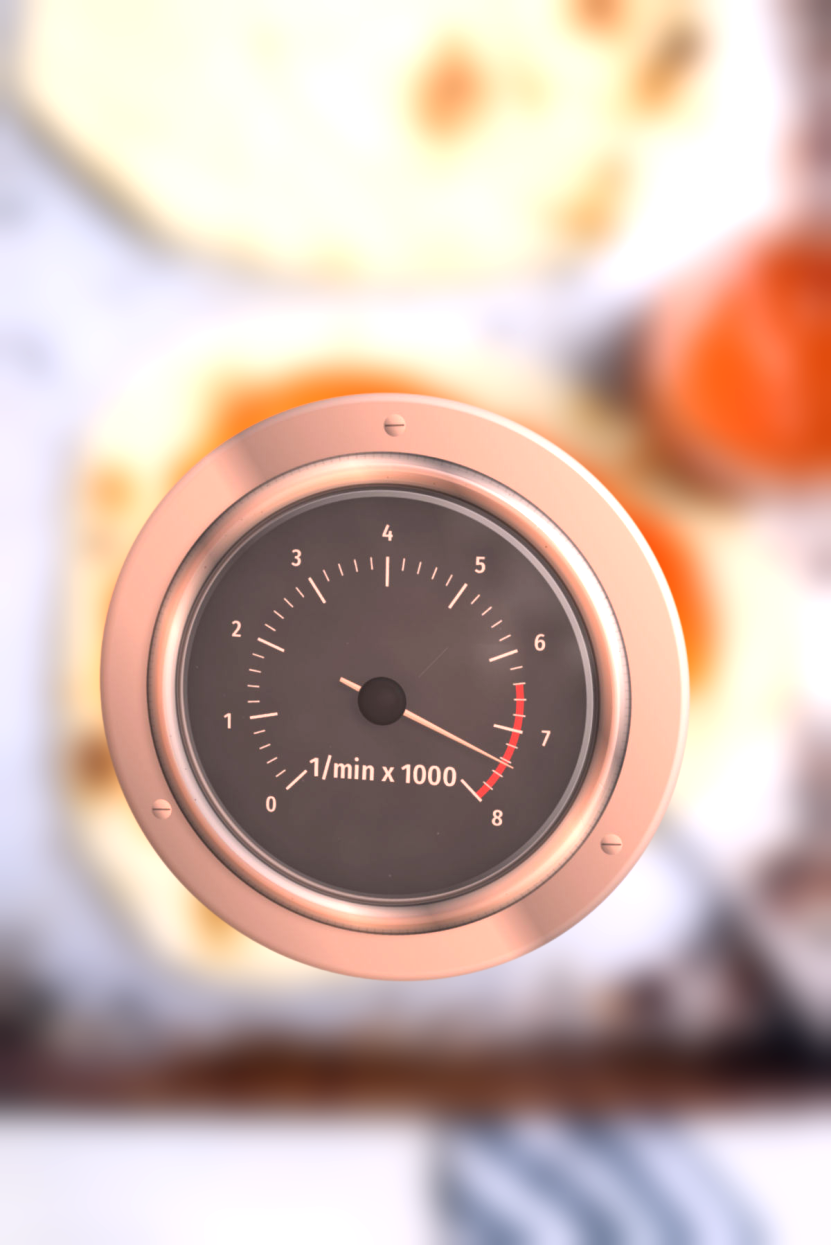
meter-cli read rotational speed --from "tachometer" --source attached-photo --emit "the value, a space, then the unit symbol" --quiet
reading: 7400 rpm
